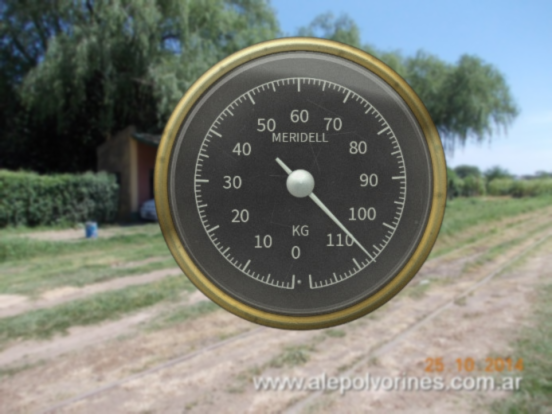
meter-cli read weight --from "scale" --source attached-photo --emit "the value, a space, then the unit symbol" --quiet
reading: 107 kg
